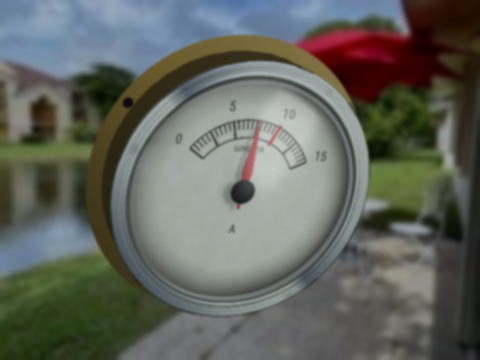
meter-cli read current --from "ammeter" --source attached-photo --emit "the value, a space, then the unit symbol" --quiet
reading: 7.5 A
